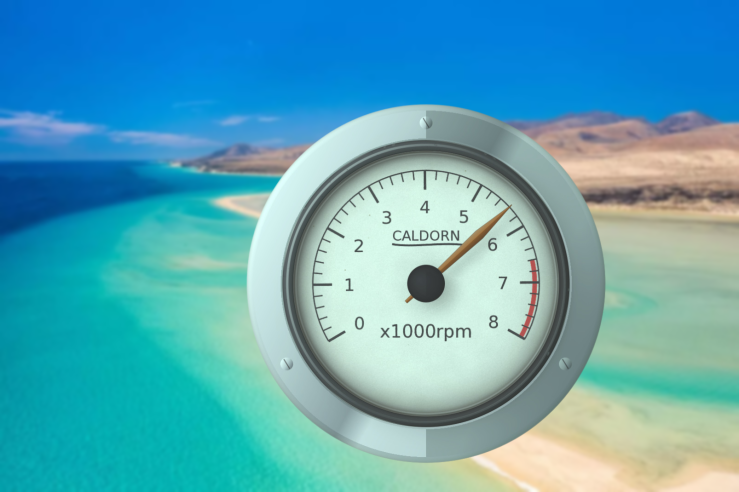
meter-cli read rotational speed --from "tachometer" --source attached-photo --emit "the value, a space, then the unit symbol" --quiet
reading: 5600 rpm
